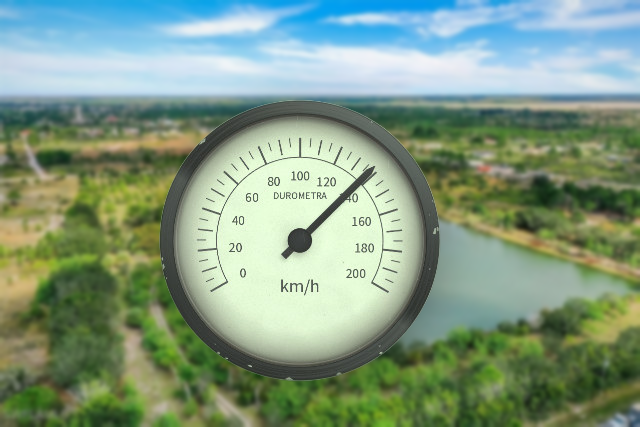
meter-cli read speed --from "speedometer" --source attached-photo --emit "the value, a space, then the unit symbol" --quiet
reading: 137.5 km/h
